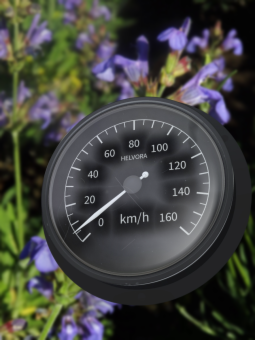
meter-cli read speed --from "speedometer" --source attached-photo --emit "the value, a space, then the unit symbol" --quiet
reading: 5 km/h
